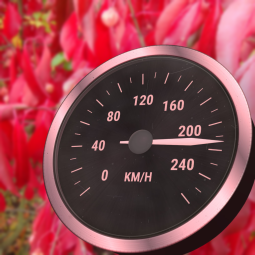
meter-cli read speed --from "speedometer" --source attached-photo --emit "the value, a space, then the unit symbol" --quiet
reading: 215 km/h
